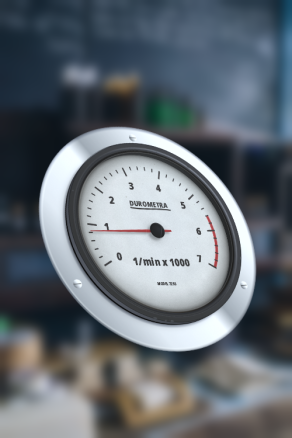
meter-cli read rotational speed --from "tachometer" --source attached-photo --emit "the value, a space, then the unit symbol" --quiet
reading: 800 rpm
